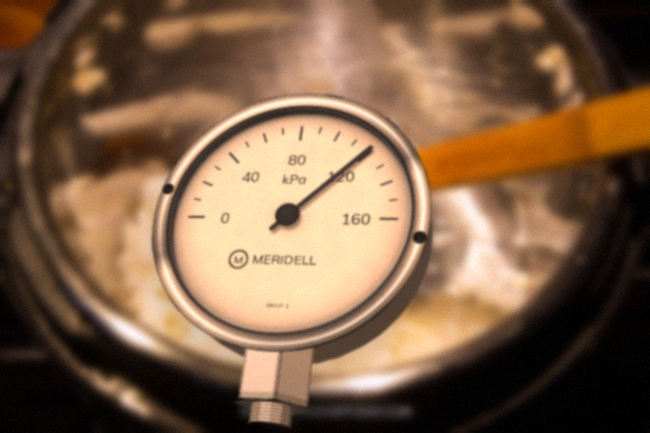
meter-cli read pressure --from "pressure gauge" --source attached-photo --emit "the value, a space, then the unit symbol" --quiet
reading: 120 kPa
